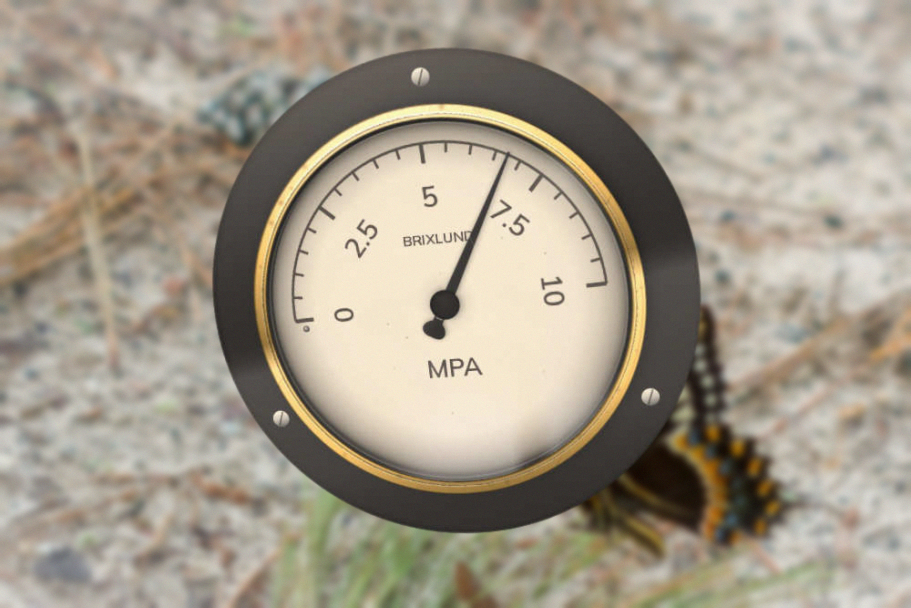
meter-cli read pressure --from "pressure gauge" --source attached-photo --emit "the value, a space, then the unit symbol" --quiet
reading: 6.75 MPa
